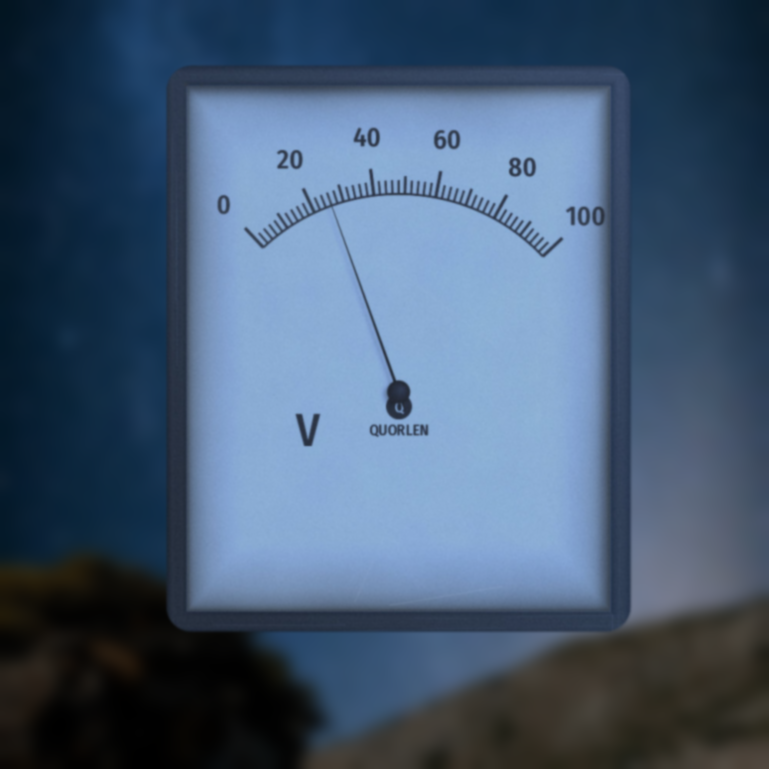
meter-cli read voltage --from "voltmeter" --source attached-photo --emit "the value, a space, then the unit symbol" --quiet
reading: 26 V
